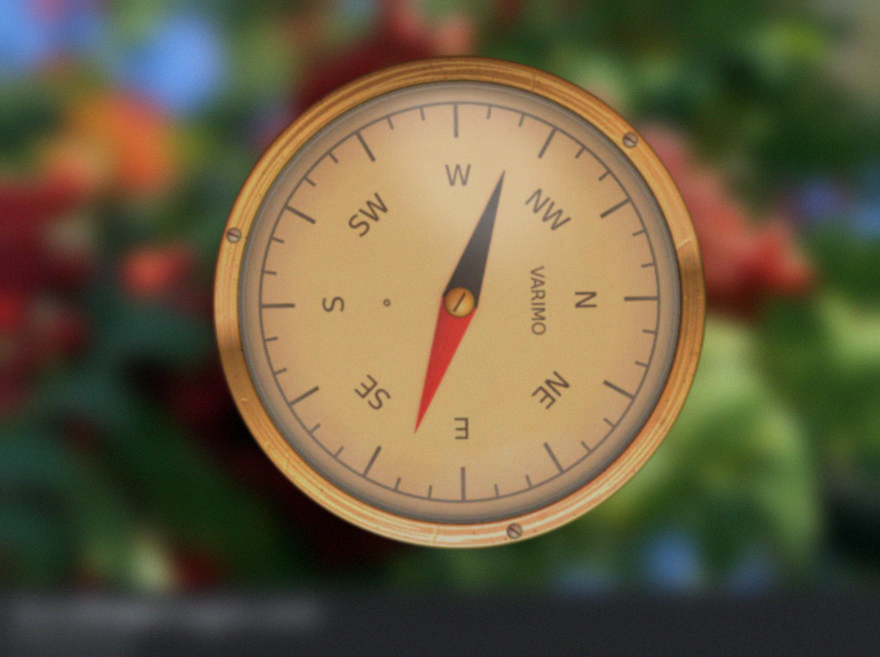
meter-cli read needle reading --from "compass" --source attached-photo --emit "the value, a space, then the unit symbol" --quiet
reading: 110 °
